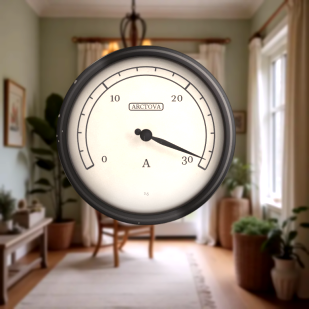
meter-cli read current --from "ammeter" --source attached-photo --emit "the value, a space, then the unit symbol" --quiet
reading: 29 A
